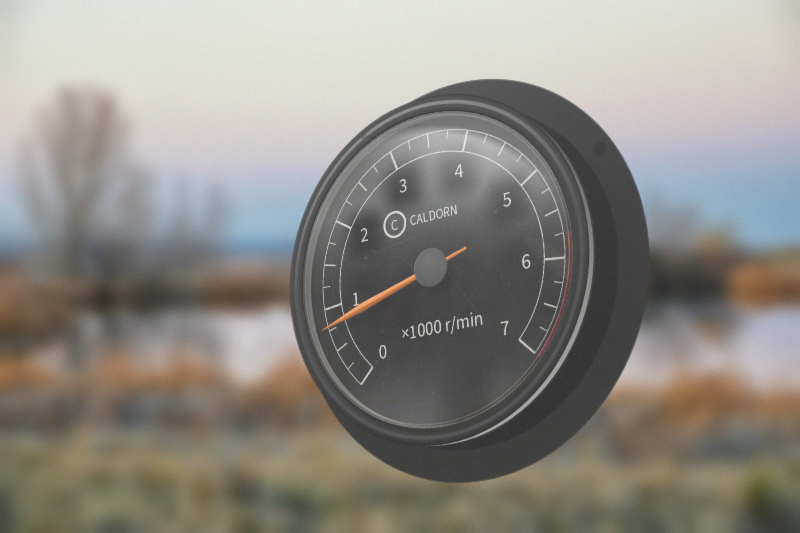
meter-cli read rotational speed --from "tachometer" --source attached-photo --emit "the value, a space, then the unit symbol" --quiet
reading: 750 rpm
